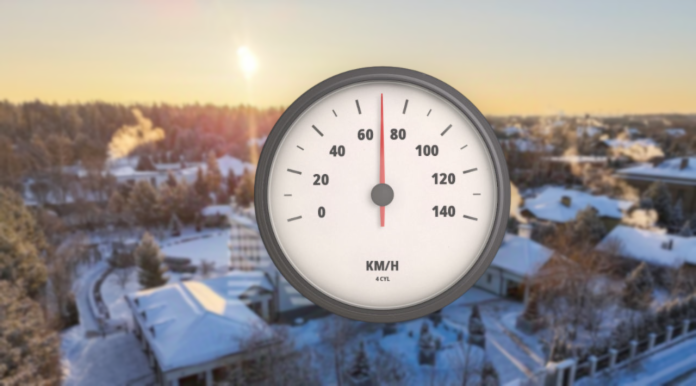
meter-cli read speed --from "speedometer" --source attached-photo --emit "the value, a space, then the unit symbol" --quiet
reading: 70 km/h
